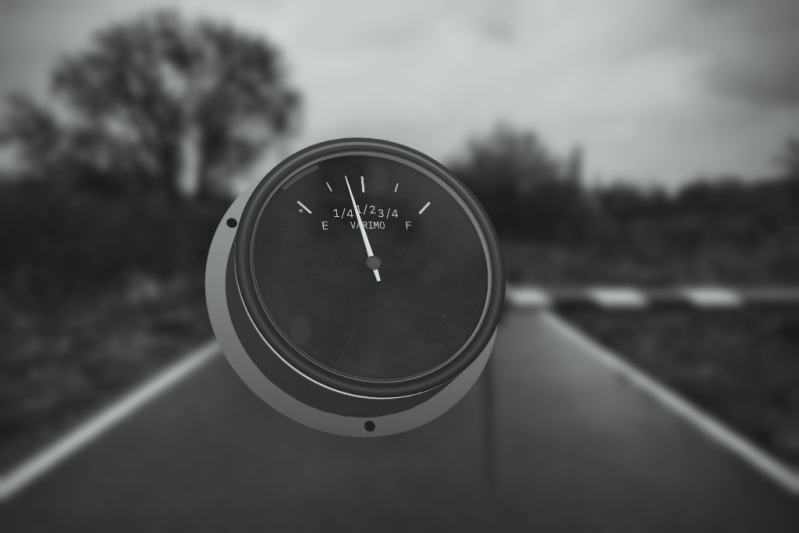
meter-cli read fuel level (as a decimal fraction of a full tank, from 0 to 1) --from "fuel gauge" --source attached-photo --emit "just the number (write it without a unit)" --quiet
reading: 0.375
